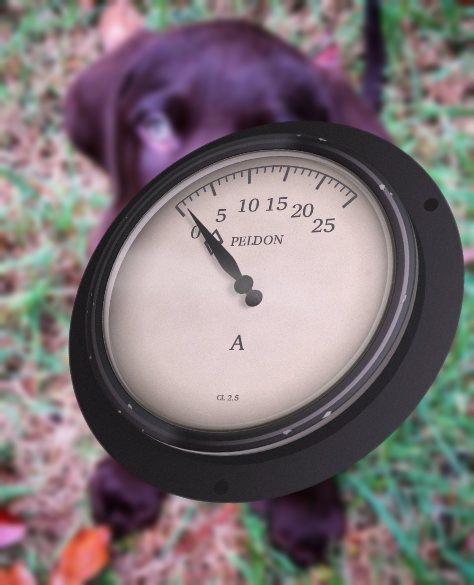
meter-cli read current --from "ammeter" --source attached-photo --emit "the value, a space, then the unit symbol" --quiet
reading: 1 A
